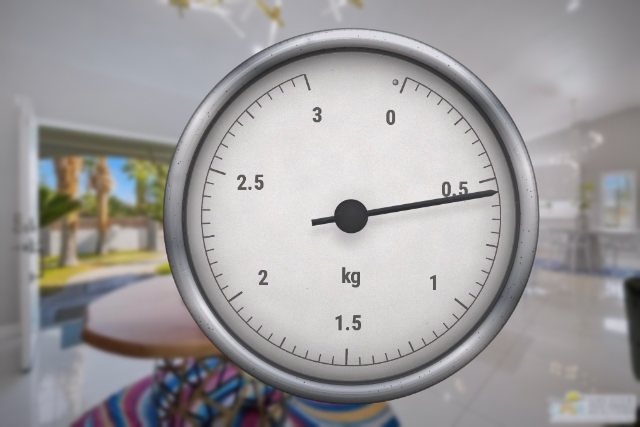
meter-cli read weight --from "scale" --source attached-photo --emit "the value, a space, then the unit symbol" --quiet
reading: 0.55 kg
